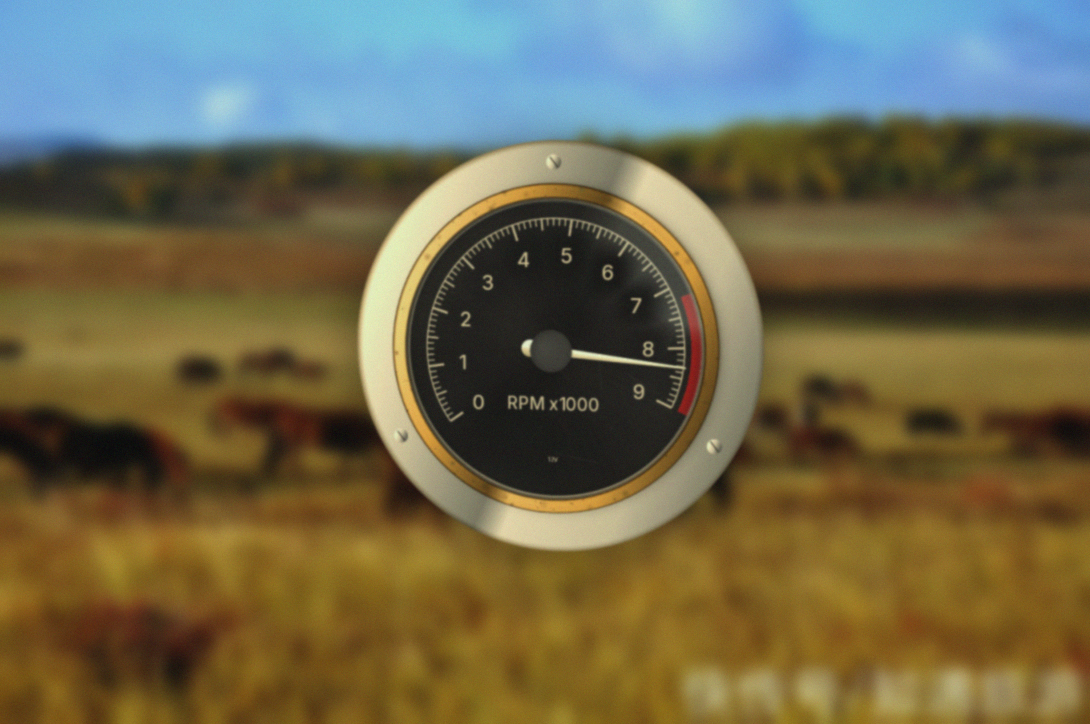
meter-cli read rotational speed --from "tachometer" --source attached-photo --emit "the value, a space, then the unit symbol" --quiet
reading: 8300 rpm
